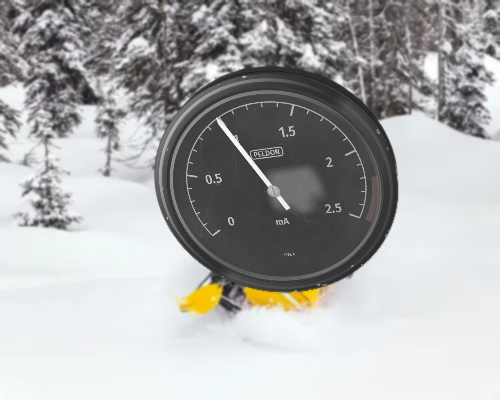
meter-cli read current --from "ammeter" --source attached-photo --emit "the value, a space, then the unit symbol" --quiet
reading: 1 mA
